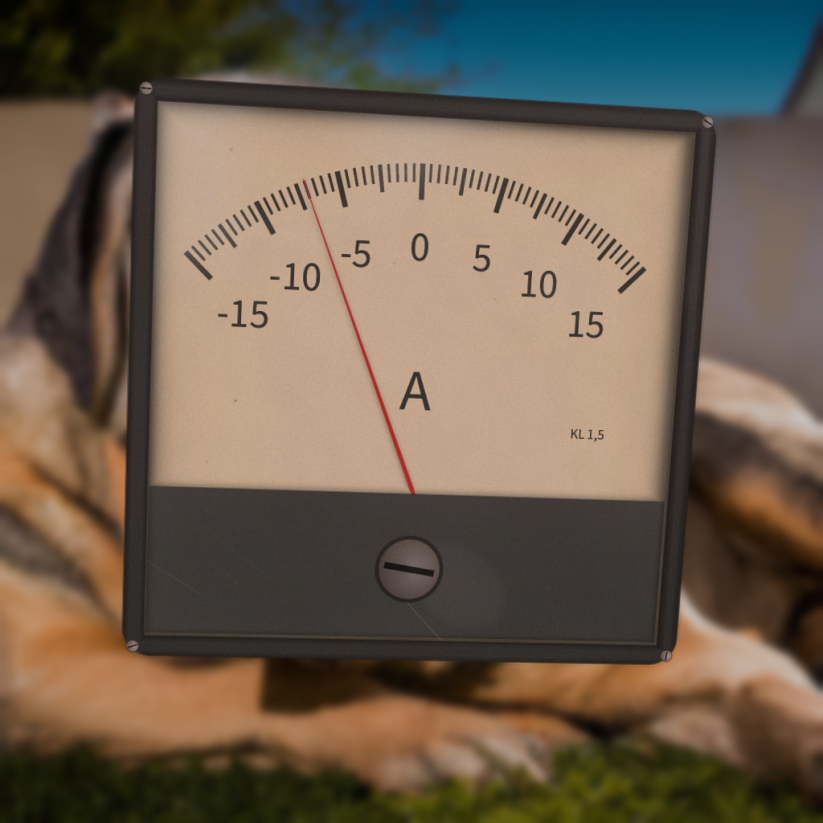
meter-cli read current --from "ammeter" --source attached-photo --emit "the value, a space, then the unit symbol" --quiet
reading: -7 A
